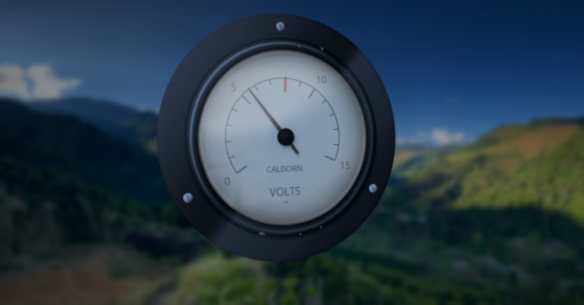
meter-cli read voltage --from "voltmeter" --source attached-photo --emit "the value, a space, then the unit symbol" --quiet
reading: 5.5 V
